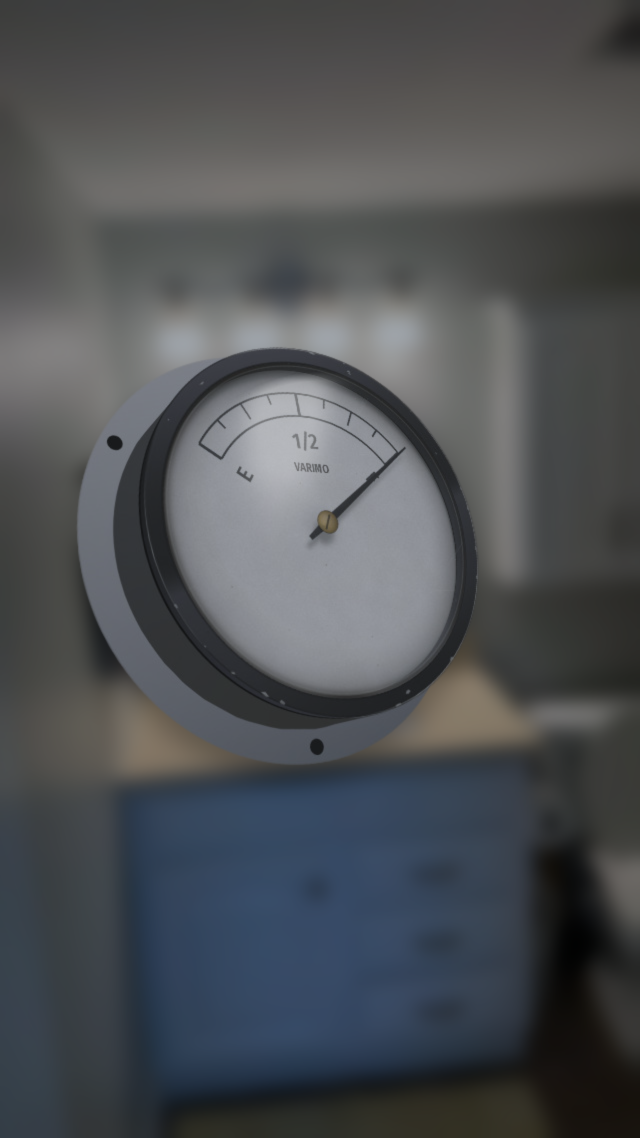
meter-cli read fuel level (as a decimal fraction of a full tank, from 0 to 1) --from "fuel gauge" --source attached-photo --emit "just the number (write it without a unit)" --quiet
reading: 1
